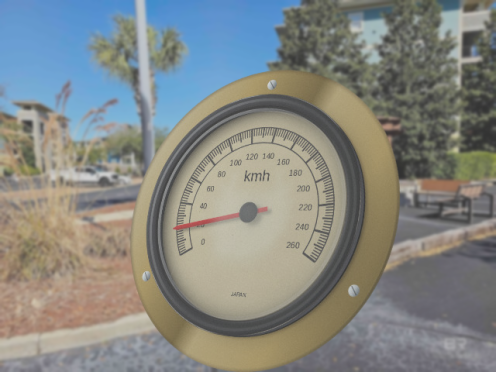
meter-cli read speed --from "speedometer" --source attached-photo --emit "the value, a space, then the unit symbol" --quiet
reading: 20 km/h
